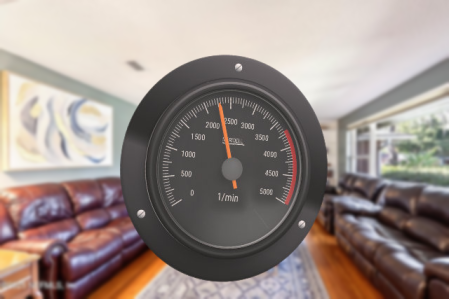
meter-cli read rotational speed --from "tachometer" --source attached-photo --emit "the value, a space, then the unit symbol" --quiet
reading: 2250 rpm
